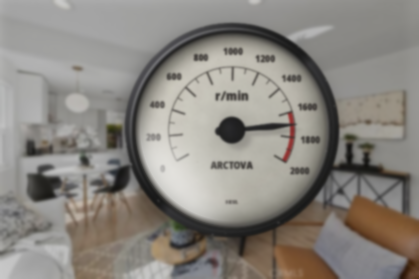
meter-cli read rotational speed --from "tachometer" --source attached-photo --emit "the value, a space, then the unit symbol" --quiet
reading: 1700 rpm
